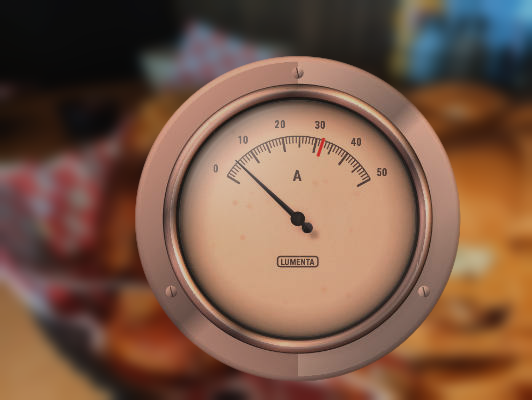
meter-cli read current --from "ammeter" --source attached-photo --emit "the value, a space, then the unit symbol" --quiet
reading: 5 A
